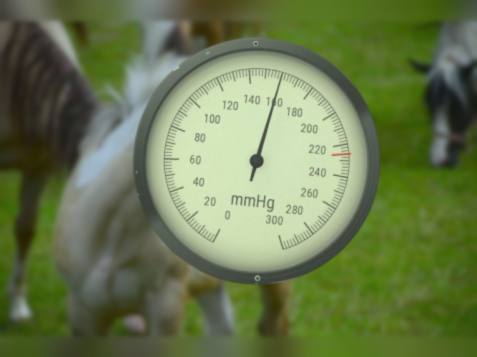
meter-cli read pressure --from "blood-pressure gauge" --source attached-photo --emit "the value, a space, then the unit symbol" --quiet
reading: 160 mmHg
